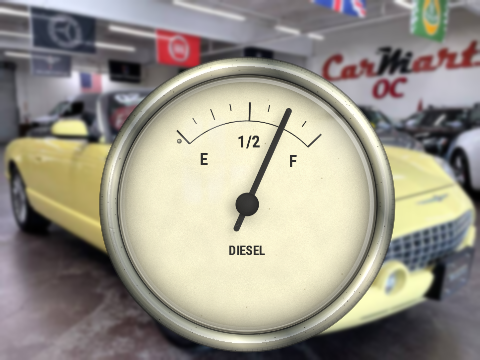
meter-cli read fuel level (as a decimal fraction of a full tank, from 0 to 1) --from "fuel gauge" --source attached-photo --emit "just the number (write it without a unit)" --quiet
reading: 0.75
